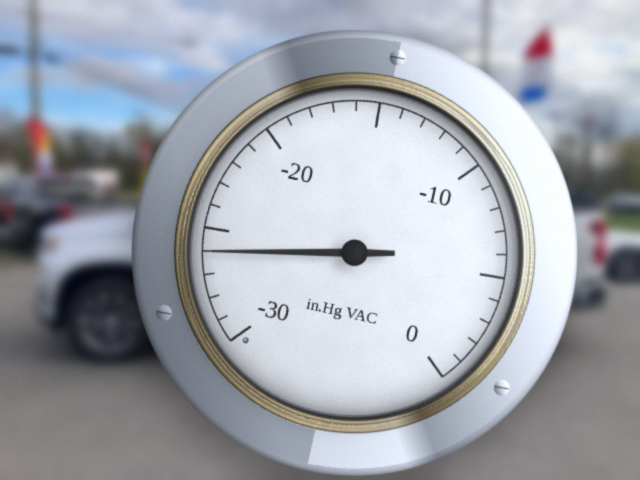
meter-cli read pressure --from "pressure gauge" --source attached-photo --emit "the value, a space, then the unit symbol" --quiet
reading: -26 inHg
